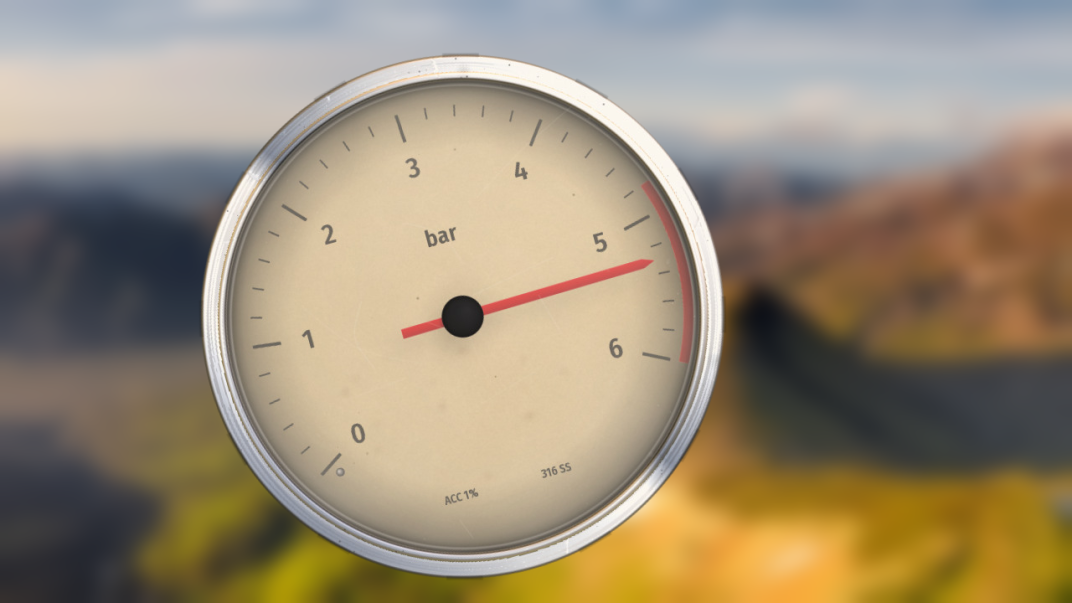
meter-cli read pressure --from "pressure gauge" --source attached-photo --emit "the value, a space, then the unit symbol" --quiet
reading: 5.3 bar
